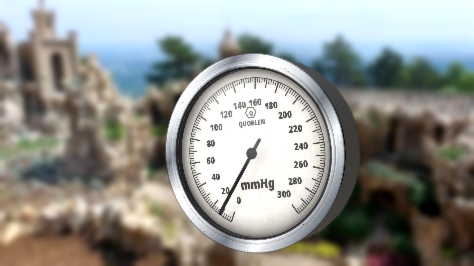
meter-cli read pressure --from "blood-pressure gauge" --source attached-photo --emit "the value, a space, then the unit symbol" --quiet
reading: 10 mmHg
